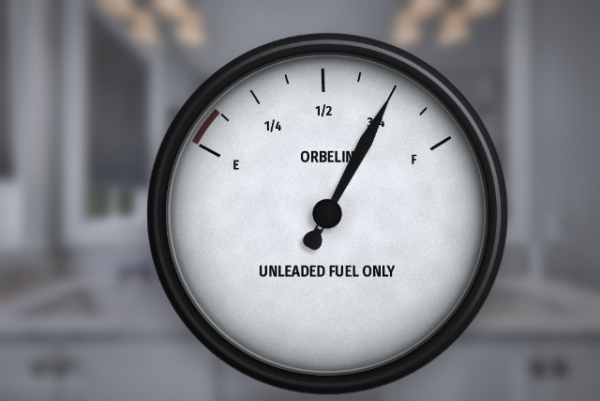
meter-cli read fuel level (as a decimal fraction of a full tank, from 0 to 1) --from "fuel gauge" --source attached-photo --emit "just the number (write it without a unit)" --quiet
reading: 0.75
